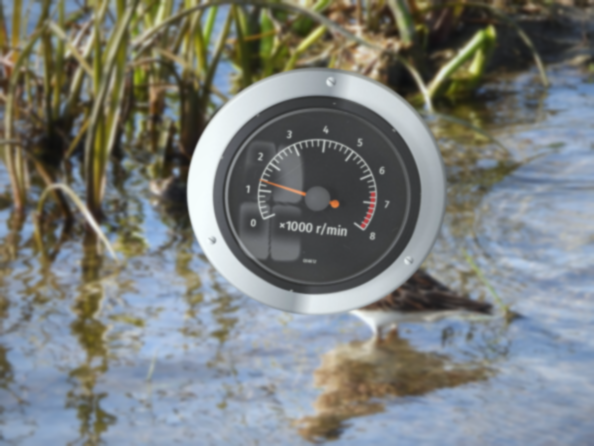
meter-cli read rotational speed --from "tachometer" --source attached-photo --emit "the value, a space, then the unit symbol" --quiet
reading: 1400 rpm
